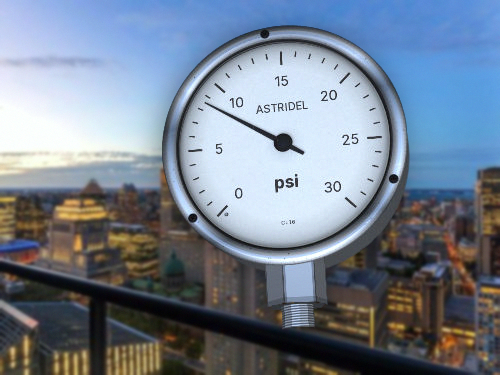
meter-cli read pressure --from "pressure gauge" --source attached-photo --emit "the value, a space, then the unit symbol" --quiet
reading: 8.5 psi
